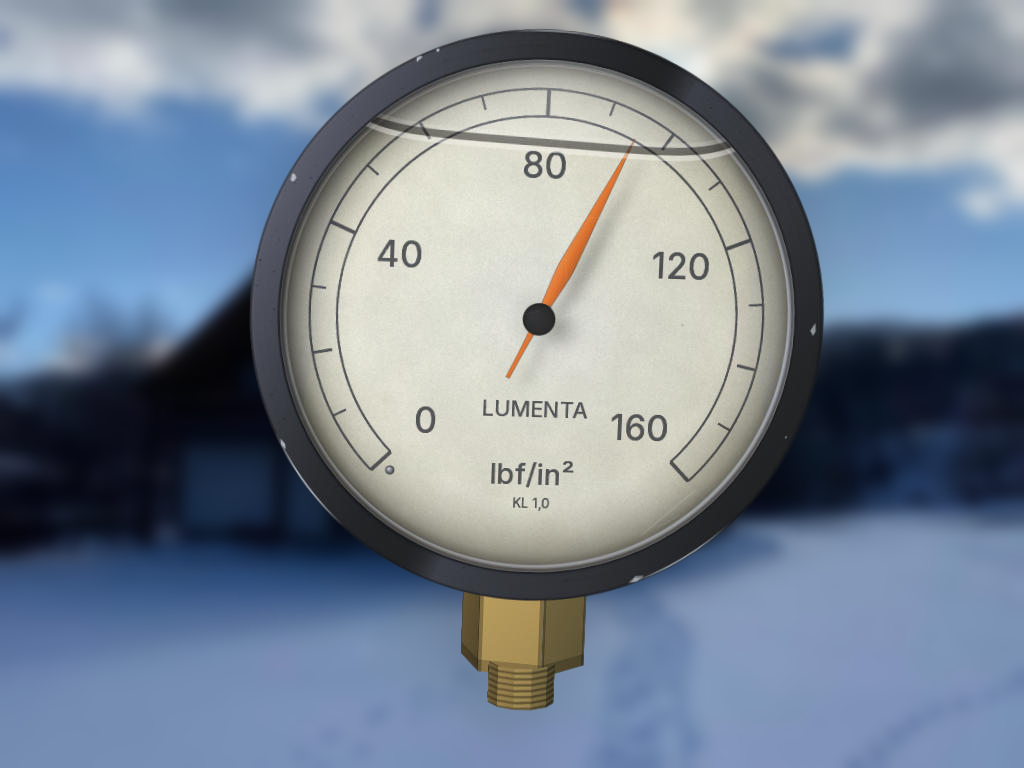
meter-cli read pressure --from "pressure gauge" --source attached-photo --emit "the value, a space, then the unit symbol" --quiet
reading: 95 psi
